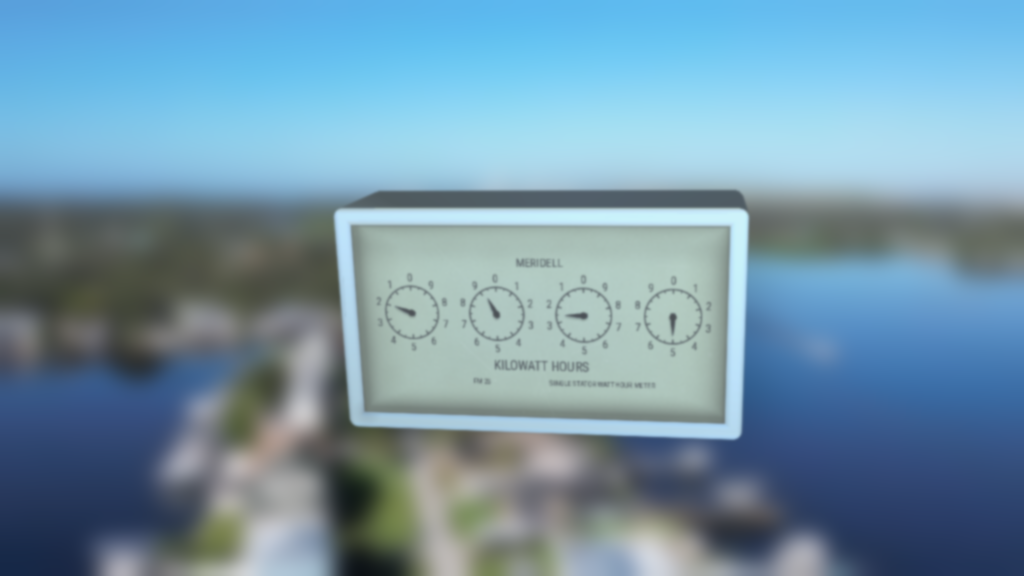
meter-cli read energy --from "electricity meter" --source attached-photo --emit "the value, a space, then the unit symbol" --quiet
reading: 1925 kWh
